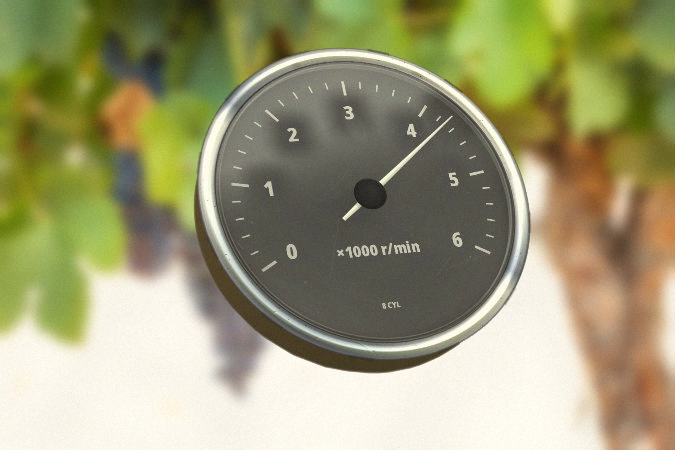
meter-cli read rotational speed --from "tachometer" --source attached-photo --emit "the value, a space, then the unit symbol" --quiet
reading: 4300 rpm
